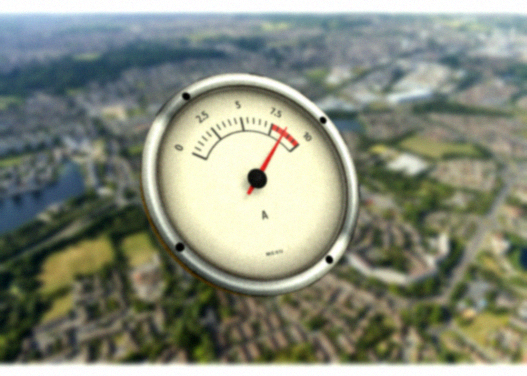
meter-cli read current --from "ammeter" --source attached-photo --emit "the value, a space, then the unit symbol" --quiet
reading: 8.5 A
